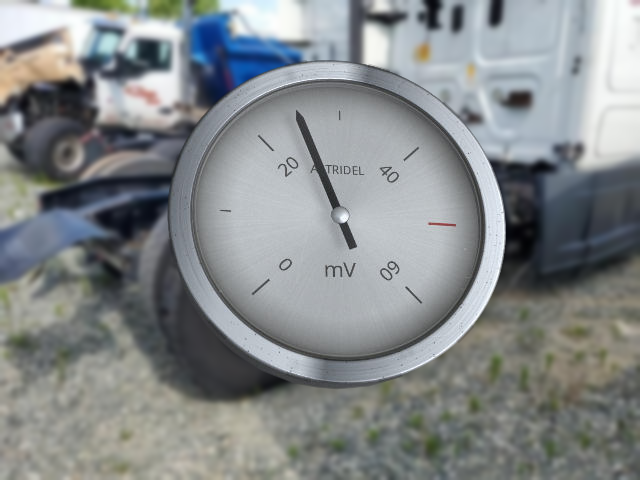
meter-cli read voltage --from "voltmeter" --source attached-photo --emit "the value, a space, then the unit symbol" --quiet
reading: 25 mV
